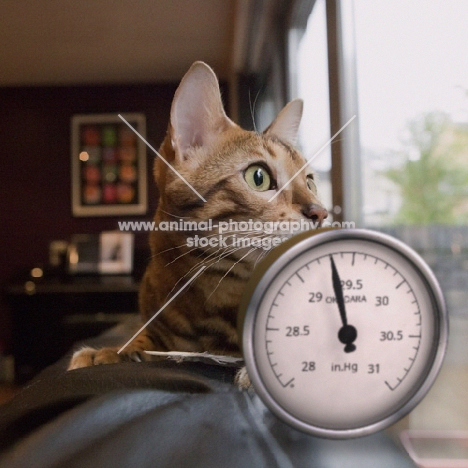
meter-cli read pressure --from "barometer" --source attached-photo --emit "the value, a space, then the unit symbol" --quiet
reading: 29.3 inHg
